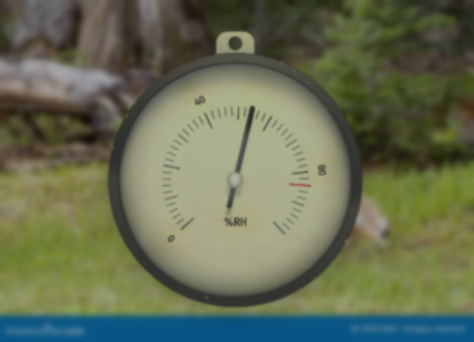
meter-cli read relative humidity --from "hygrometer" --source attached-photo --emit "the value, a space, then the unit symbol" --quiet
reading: 54 %
